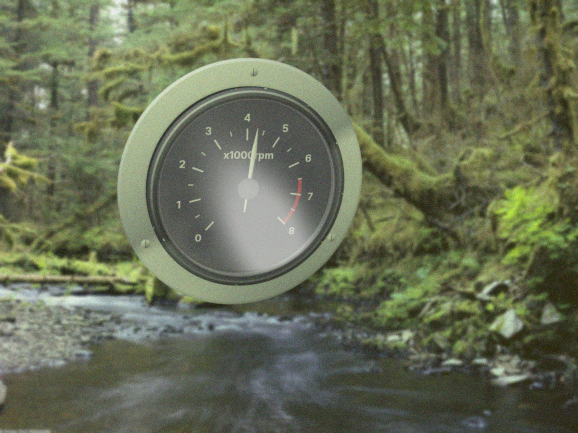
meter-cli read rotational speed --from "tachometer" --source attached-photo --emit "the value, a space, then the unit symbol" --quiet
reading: 4250 rpm
